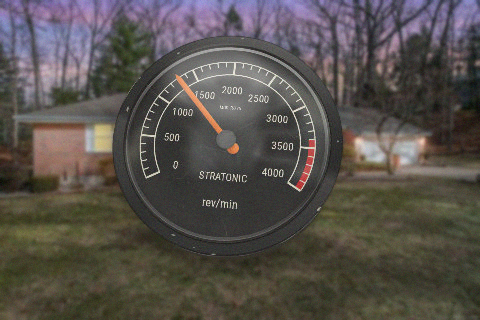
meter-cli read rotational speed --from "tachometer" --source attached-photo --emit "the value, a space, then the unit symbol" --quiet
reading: 1300 rpm
